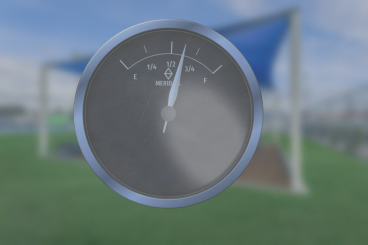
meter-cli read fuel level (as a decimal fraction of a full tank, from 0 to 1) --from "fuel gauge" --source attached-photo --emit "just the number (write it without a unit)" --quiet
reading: 0.625
